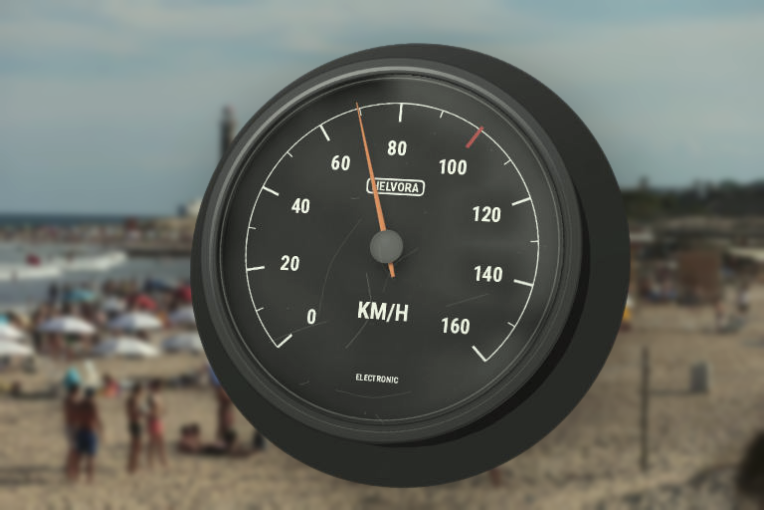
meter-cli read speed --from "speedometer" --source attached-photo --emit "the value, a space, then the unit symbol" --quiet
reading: 70 km/h
